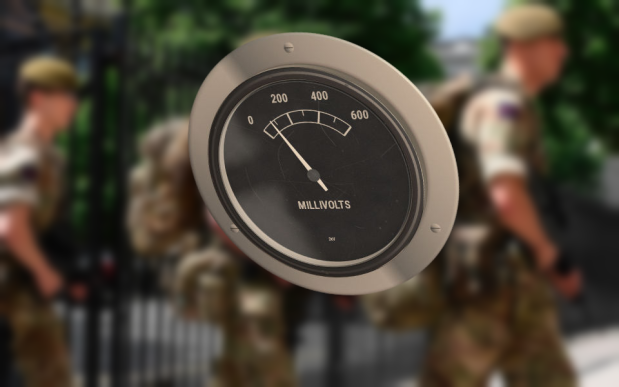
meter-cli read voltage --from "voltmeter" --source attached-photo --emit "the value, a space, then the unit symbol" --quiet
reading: 100 mV
